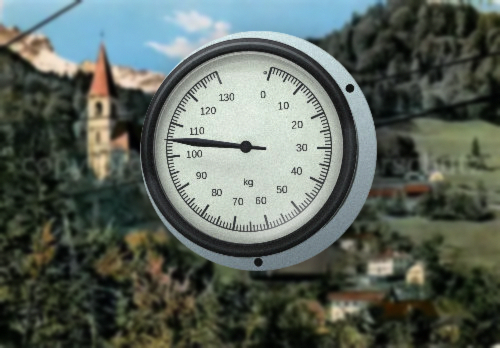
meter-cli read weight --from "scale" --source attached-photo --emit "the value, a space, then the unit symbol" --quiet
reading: 105 kg
